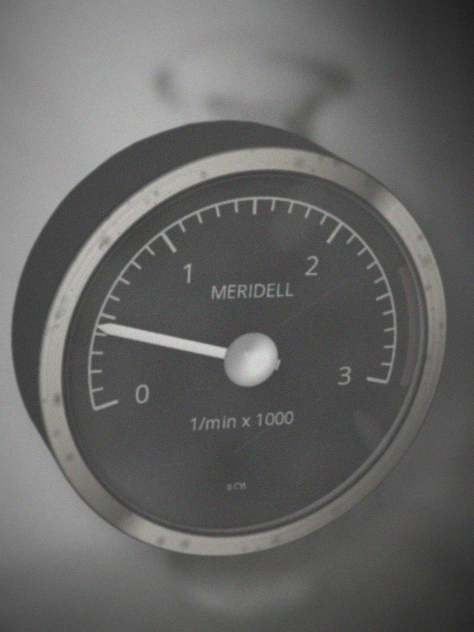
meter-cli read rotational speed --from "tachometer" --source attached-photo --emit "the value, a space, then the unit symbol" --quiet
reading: 450 rpm
